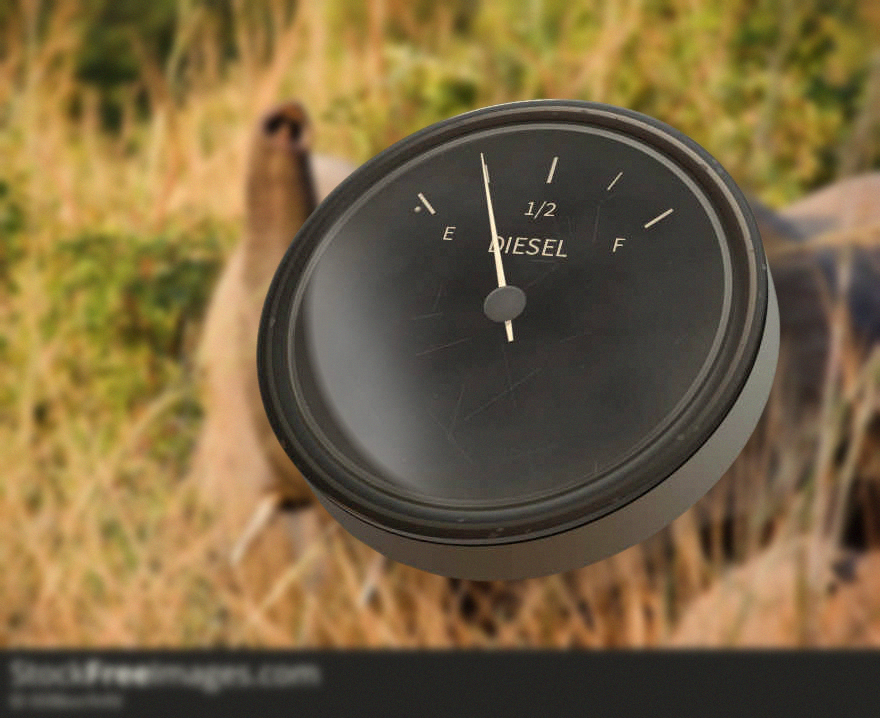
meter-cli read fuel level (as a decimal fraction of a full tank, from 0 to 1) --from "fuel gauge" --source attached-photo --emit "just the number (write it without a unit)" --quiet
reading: 0.25
